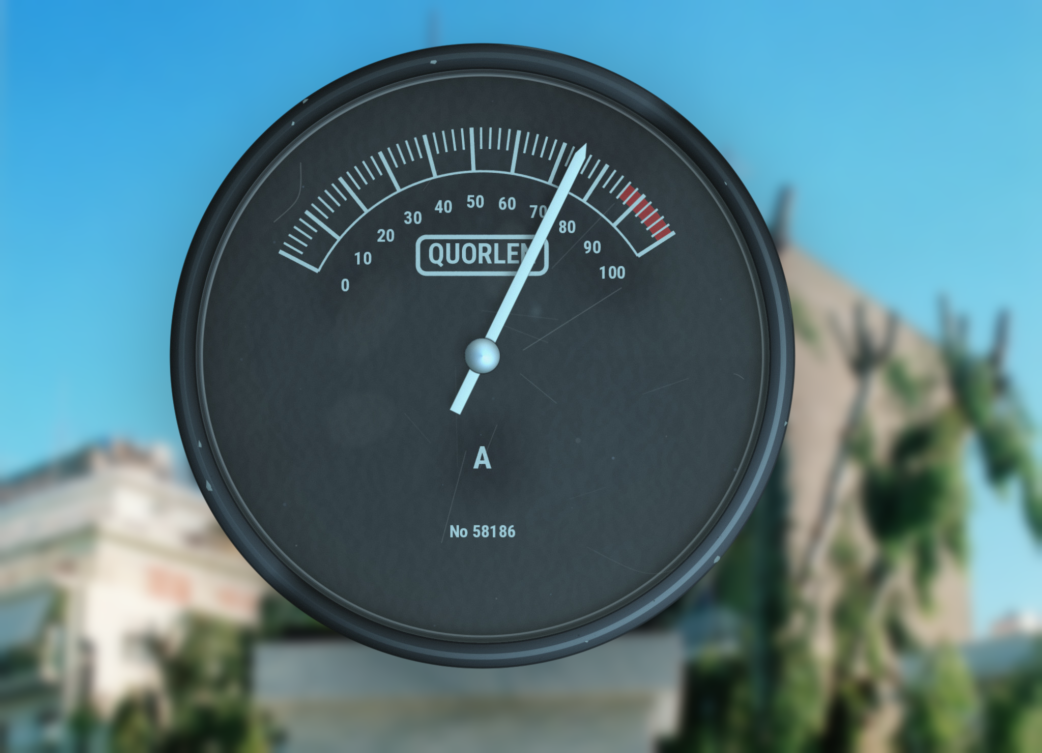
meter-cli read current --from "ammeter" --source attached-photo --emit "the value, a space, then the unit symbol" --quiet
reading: 74 A
